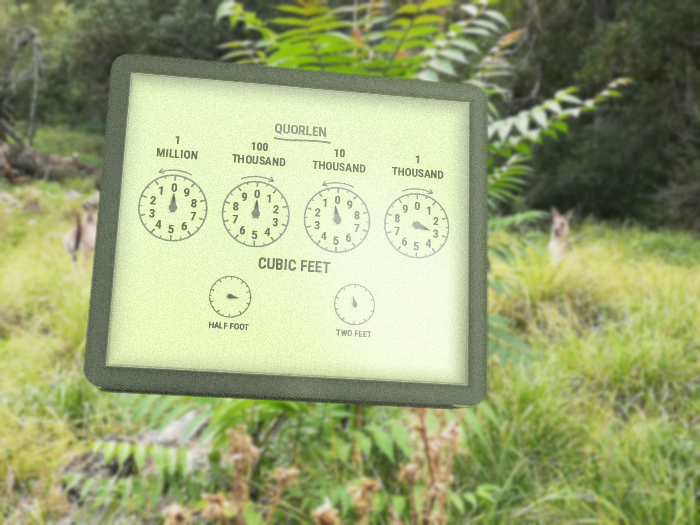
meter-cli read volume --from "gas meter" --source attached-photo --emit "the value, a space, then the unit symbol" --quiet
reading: 300 ft³
